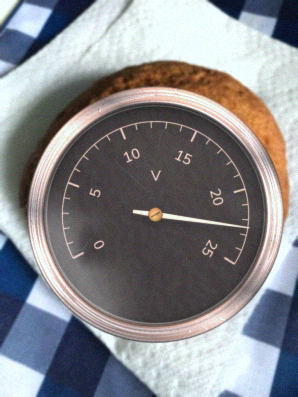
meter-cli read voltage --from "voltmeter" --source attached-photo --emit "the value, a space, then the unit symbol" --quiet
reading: 22.5 V
